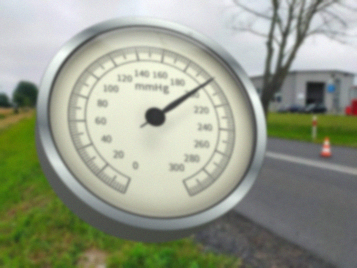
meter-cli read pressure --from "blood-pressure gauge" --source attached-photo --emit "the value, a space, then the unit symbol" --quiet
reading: 200 mmHg
